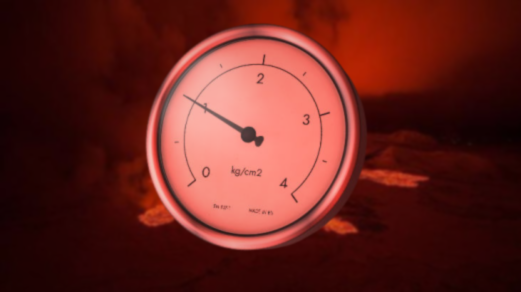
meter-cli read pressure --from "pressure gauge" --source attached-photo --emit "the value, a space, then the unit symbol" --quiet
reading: 1 kg/cm²
